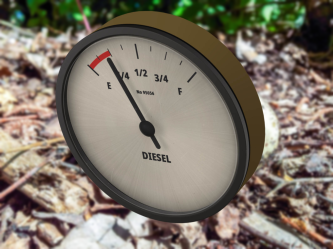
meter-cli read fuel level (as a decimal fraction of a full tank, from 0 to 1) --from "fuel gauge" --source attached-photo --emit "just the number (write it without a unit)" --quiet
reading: 0.25
